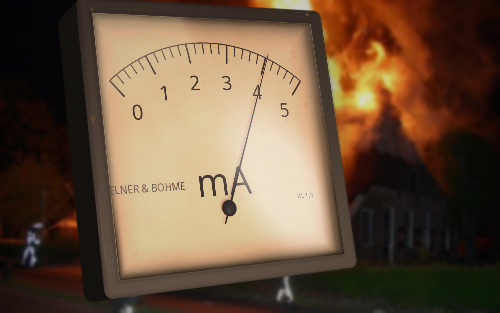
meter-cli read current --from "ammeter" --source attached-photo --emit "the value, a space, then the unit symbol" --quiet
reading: 4 mA
